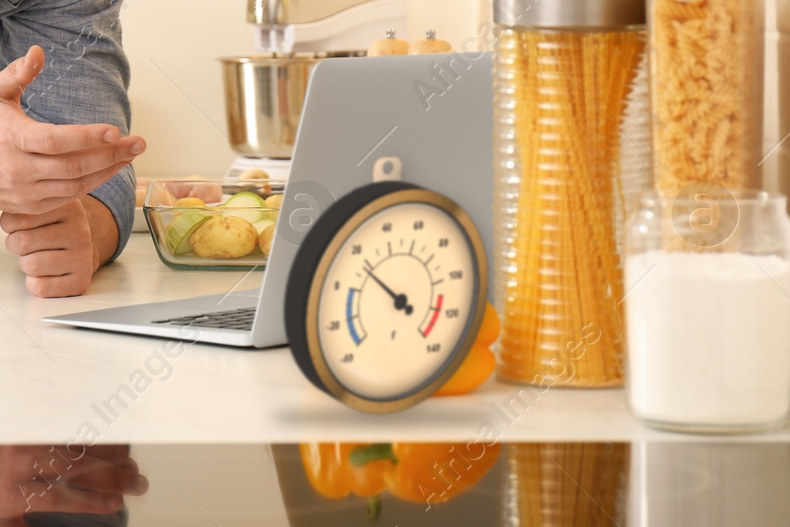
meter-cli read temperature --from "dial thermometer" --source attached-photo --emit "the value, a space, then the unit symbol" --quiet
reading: 15 °F
